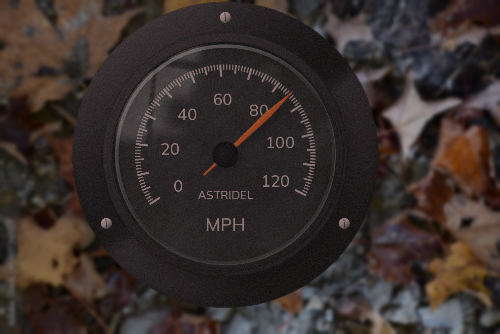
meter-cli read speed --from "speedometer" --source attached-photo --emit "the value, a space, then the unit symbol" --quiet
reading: 85 mph
